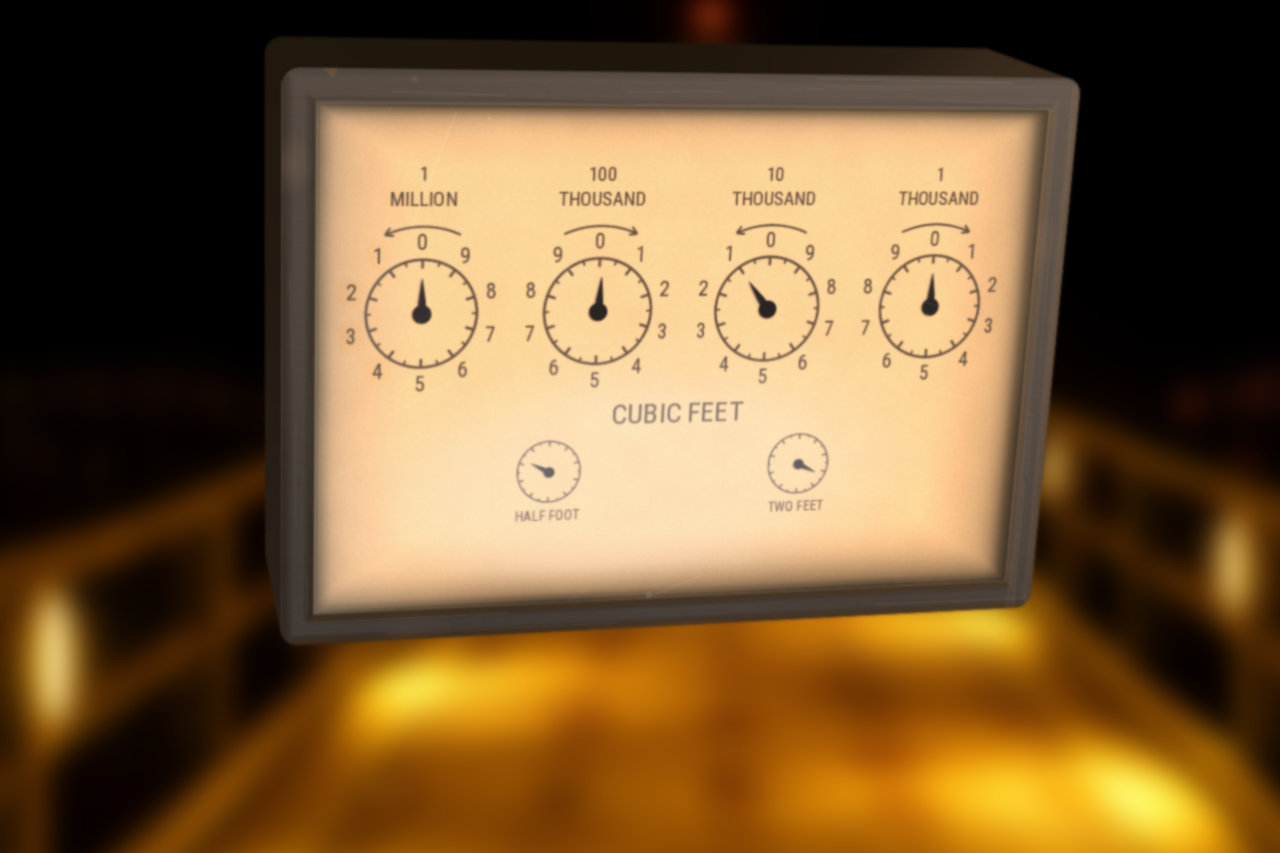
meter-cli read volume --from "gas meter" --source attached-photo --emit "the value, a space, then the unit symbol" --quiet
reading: 1000 ft³
